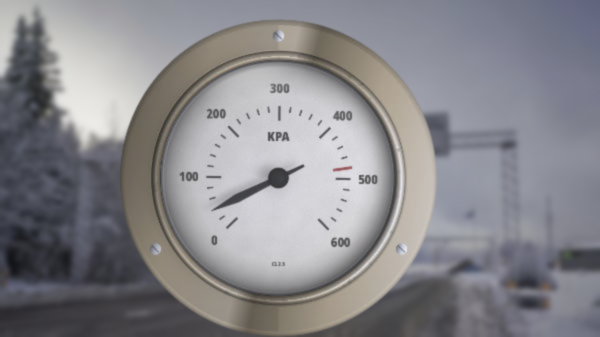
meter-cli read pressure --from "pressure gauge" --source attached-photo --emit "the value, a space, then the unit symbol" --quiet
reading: 40 kPa
